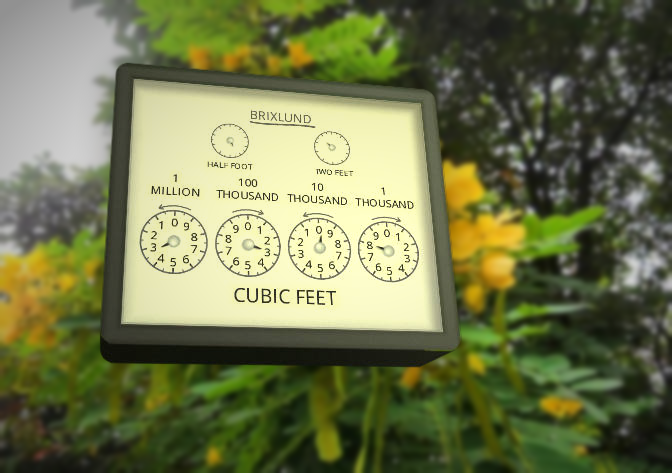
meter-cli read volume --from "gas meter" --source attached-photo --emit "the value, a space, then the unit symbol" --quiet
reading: 329800 ft³
